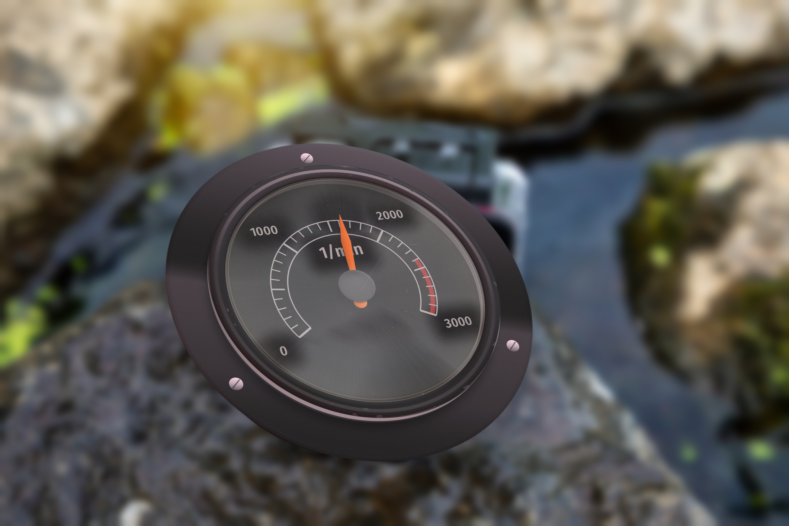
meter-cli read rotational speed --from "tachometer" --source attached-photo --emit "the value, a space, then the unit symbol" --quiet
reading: 1600 rpm
